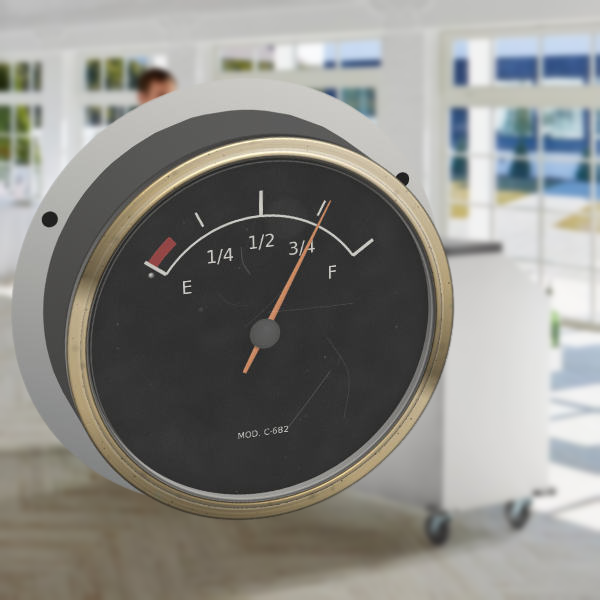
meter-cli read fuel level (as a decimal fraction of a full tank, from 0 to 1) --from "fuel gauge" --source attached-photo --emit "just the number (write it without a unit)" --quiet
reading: 0.75
